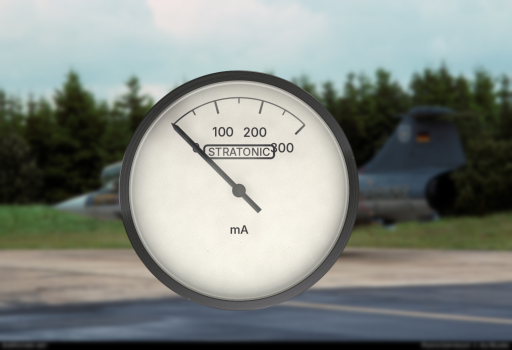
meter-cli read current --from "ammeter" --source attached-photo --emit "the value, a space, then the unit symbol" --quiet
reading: 0 mA
